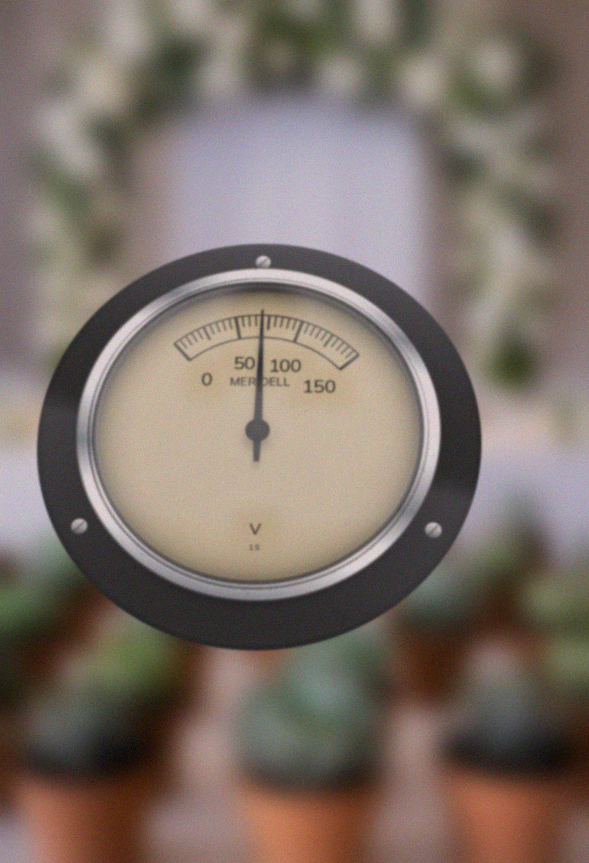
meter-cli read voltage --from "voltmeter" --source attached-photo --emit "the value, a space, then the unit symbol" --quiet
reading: 70 V
